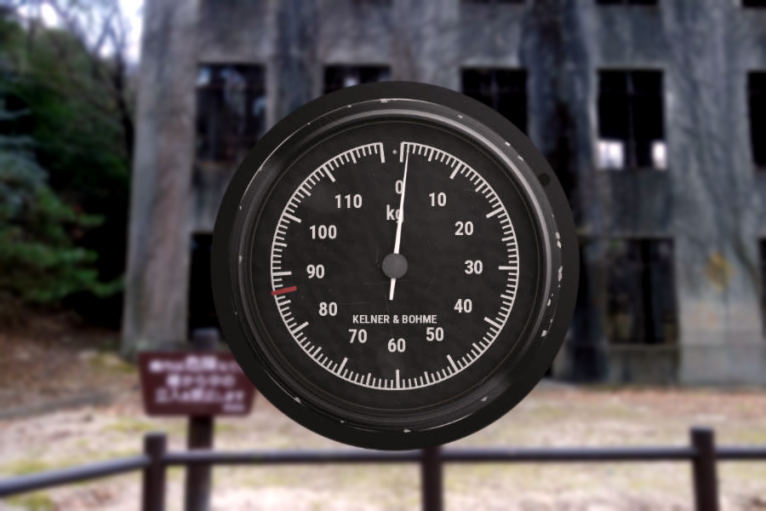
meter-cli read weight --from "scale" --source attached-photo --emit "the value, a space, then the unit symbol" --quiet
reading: 1 kg
